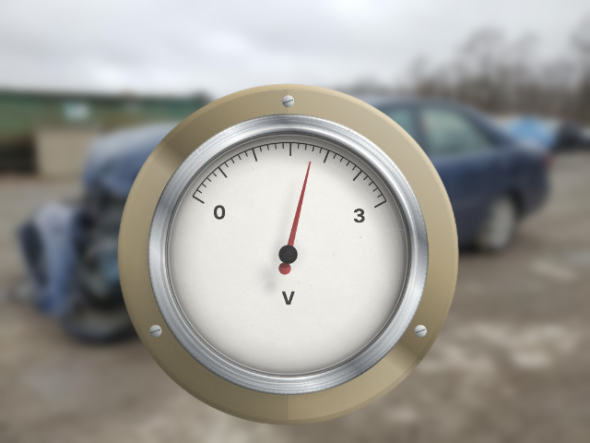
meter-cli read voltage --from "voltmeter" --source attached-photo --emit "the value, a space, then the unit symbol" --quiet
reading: 1.8 V
